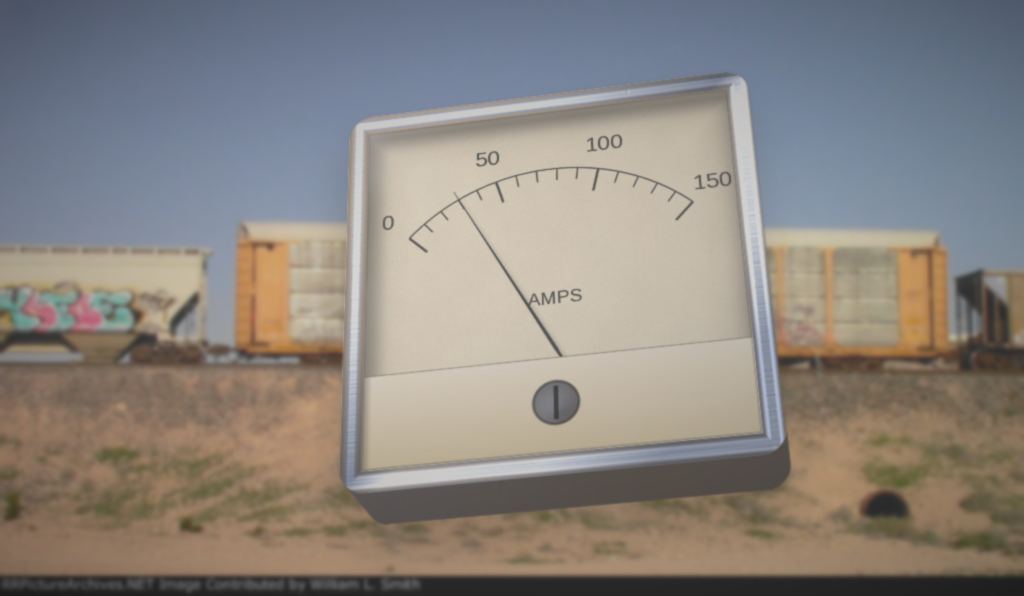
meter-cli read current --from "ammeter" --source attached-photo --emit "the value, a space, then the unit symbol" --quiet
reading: 30 A
